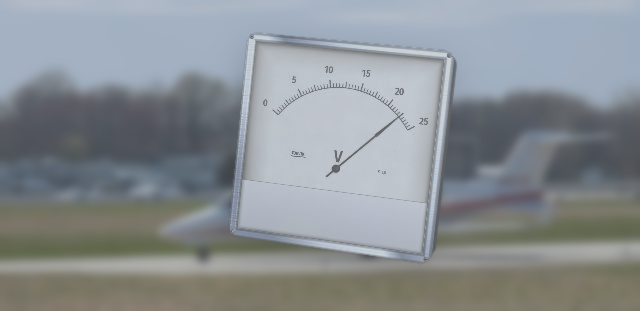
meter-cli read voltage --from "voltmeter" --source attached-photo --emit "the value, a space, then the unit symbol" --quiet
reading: 22.5 V
